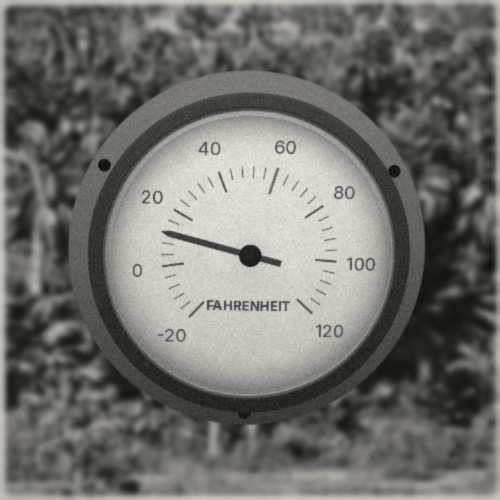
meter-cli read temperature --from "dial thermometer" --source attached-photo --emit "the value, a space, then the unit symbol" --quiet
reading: 12 °F
